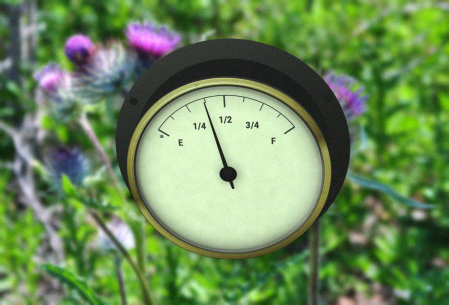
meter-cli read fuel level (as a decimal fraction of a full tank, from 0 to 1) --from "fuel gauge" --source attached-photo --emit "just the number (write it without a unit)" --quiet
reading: 0.375
